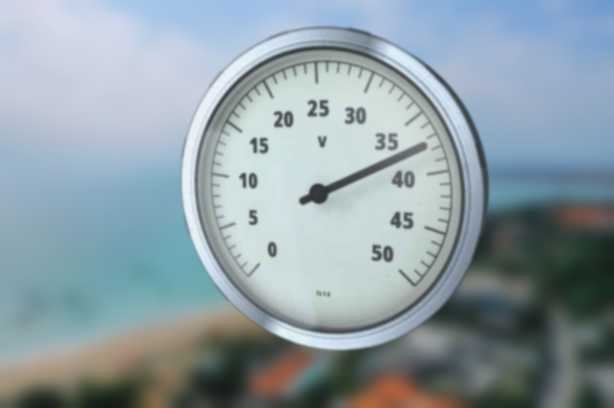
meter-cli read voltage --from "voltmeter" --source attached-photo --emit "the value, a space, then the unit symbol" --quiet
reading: 37.5 V
